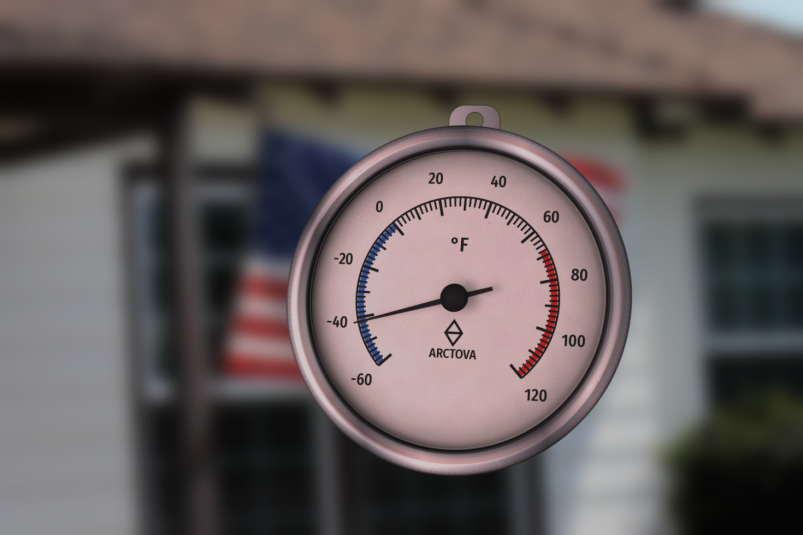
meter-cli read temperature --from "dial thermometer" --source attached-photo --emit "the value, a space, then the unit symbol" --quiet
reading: -42 °F
